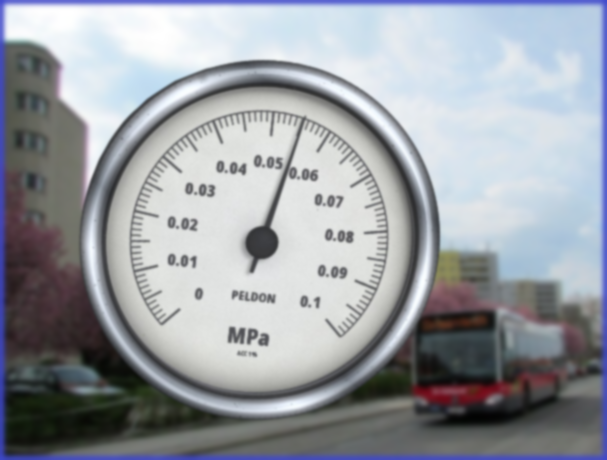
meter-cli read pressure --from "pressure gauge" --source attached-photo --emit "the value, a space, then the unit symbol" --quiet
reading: 0.055 MPa
